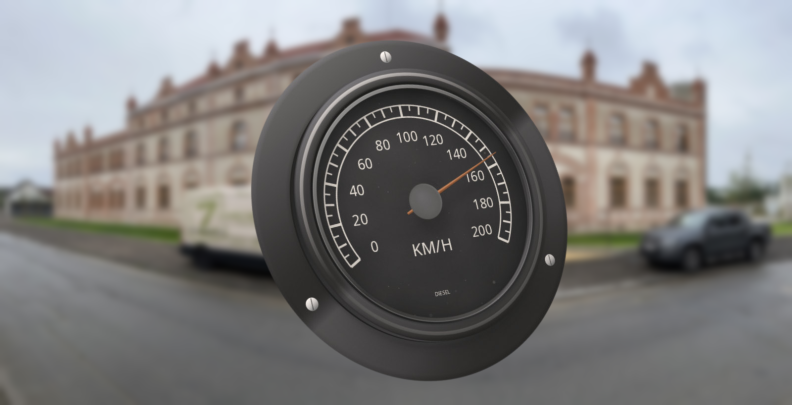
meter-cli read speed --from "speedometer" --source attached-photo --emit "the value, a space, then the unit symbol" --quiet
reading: 155 km/h
